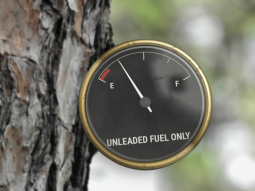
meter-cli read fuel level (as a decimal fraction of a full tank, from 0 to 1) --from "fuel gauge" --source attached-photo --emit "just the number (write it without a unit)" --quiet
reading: 0.25
